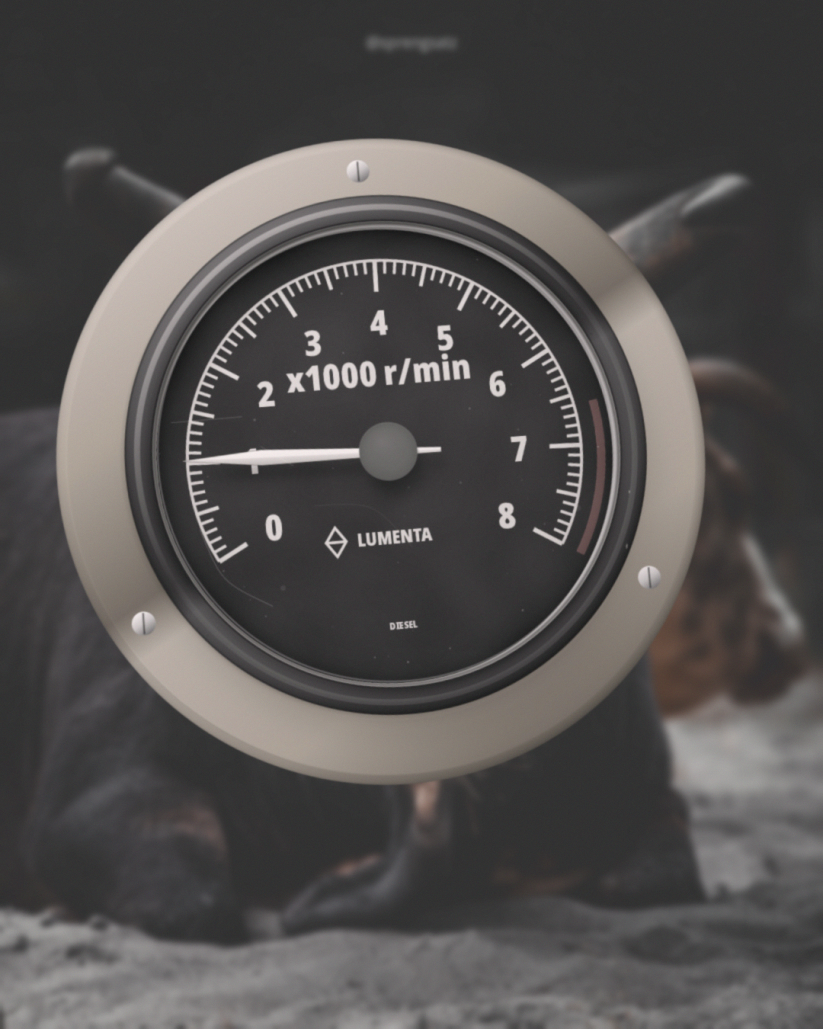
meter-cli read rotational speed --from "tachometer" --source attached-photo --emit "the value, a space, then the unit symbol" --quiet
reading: 1000 rpm
